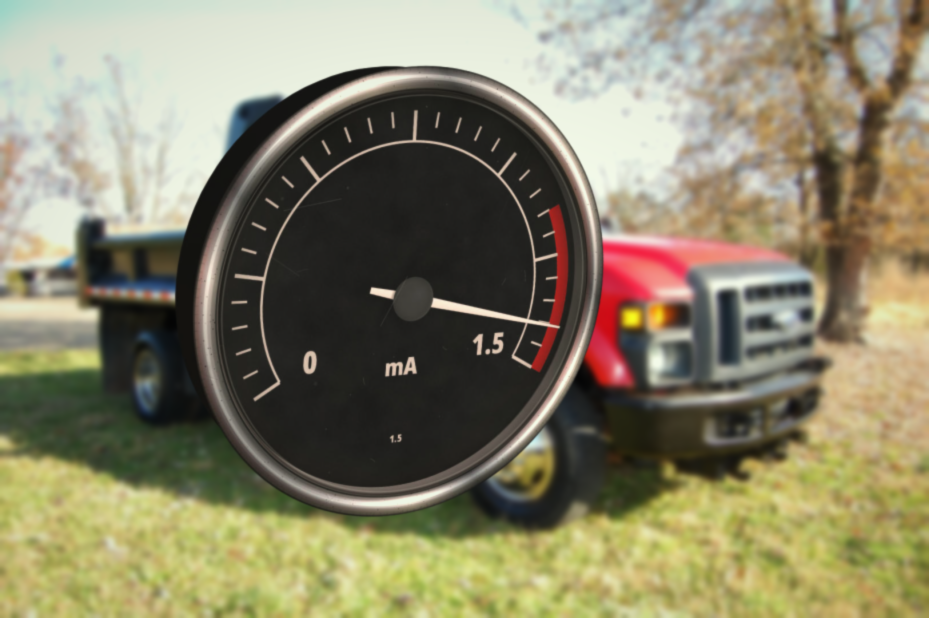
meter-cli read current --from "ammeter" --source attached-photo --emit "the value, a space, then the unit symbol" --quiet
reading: 1.4 mA
